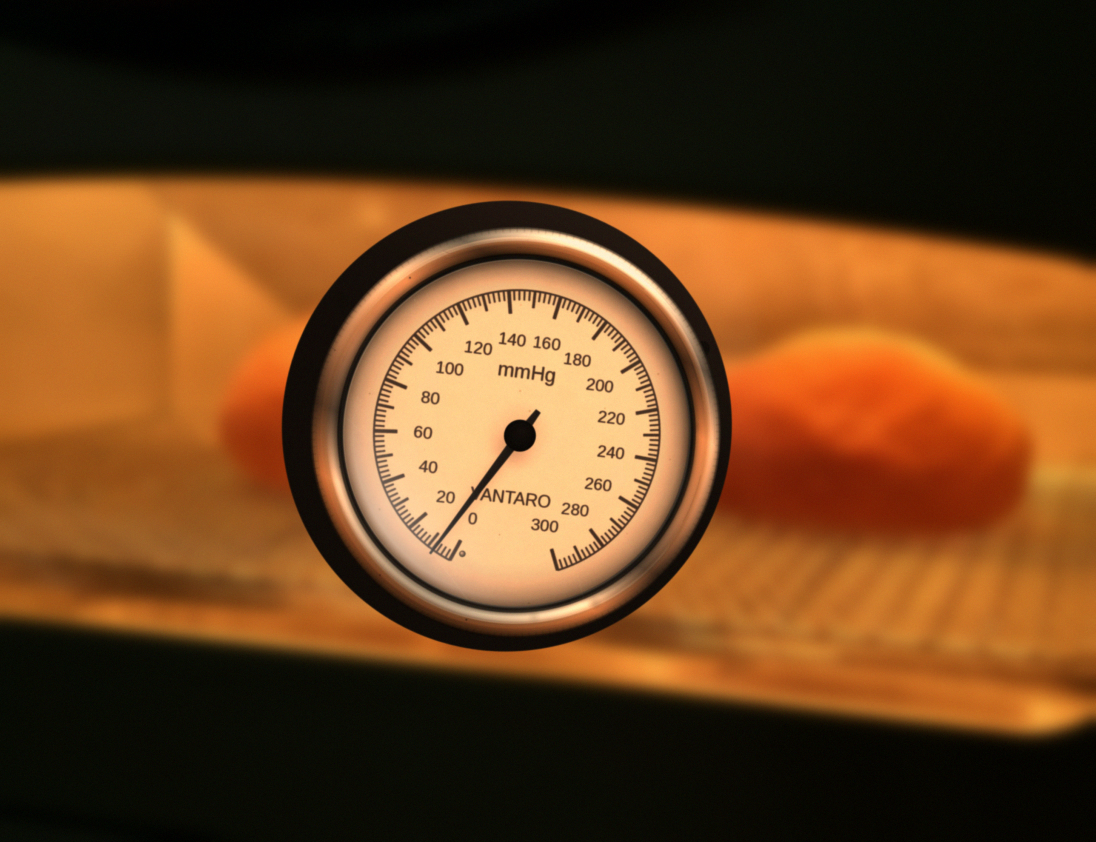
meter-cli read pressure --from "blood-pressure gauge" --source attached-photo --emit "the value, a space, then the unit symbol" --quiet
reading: 8 mmHg
